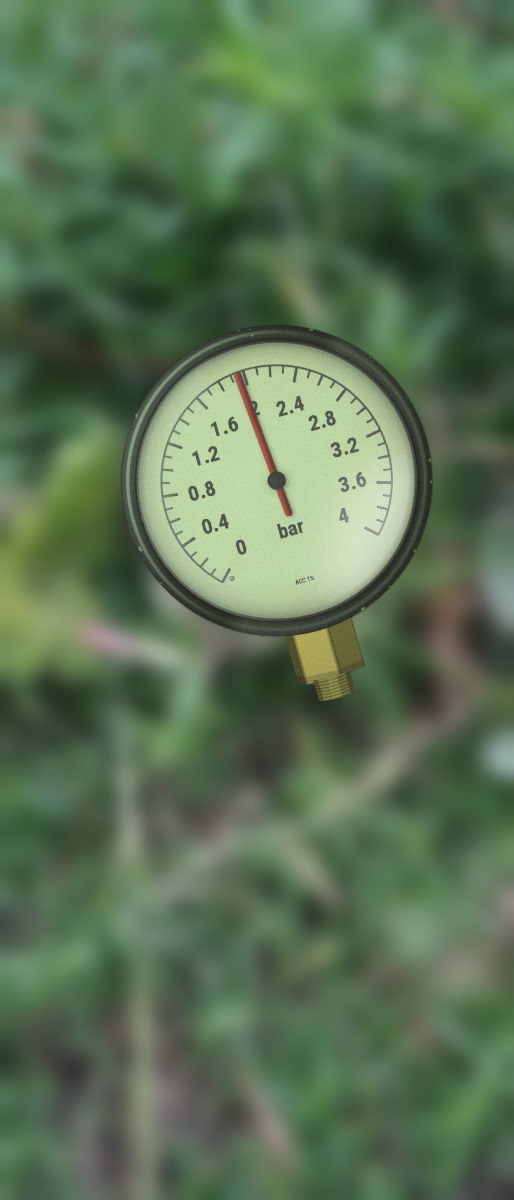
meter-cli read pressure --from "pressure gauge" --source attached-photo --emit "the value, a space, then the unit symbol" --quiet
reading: 1.95 bar
